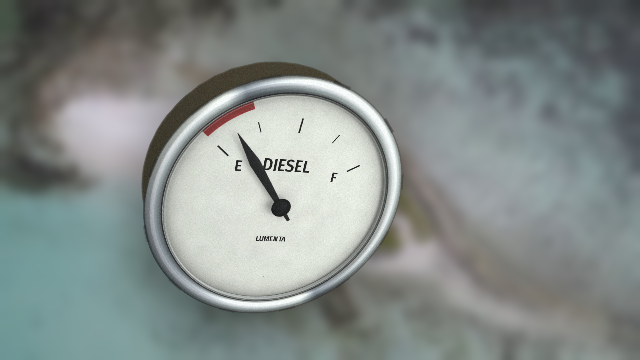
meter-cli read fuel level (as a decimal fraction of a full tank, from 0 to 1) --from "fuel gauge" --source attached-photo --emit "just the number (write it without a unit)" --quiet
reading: 0.125
